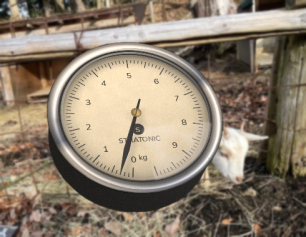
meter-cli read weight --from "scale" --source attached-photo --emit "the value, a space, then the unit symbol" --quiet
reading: 0.3 kg
